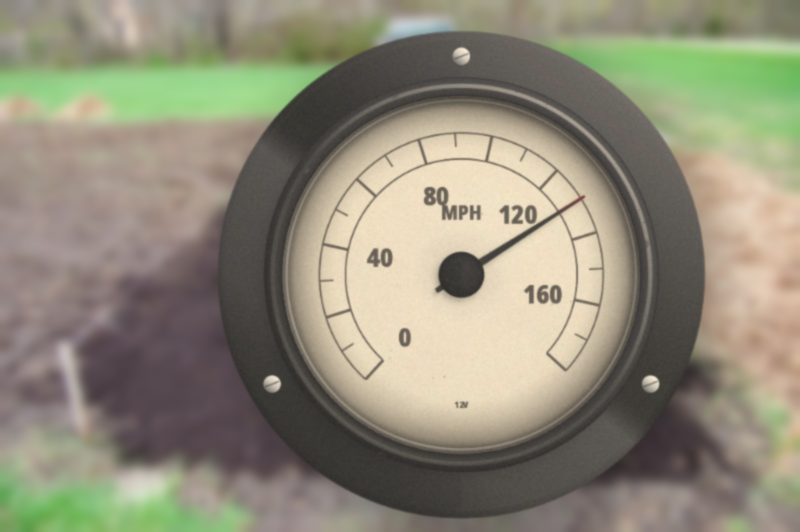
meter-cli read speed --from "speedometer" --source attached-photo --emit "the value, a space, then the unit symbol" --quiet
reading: 130 mph
